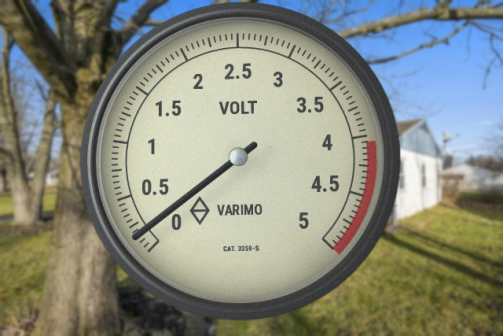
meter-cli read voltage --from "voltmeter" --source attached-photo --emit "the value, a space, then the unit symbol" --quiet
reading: 0.15 V
